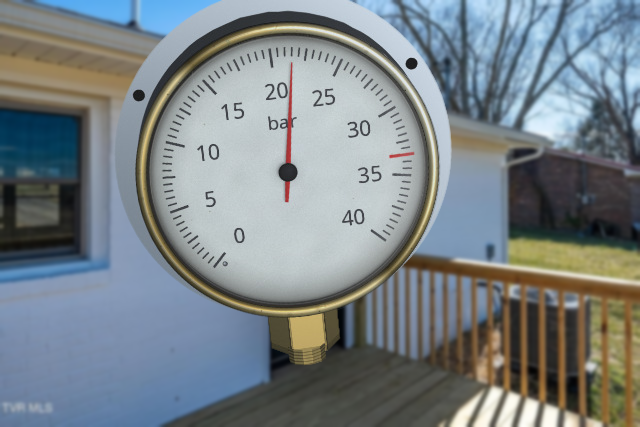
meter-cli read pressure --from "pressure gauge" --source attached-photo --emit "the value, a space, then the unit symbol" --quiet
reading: 21.5 bar
